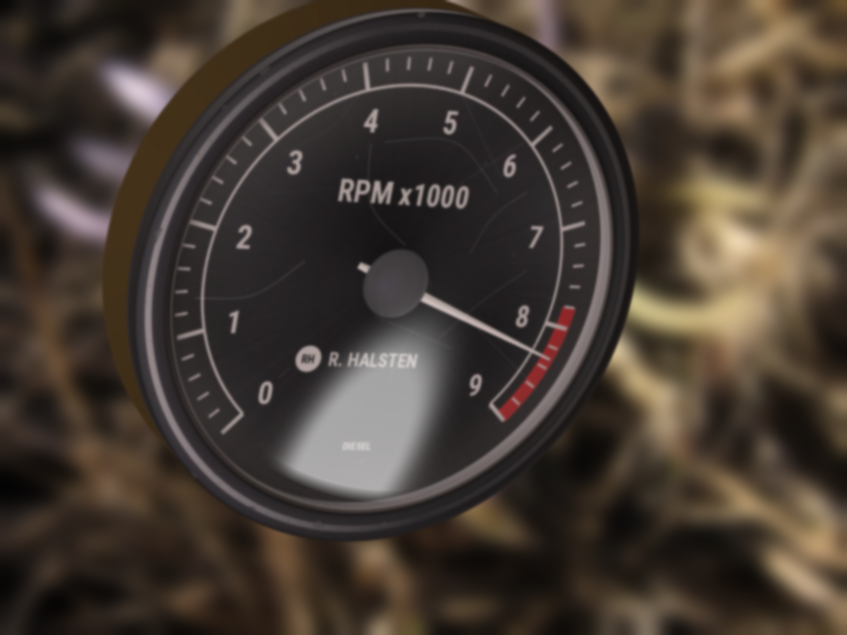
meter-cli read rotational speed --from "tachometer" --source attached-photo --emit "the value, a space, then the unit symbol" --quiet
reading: 8300 rpm
